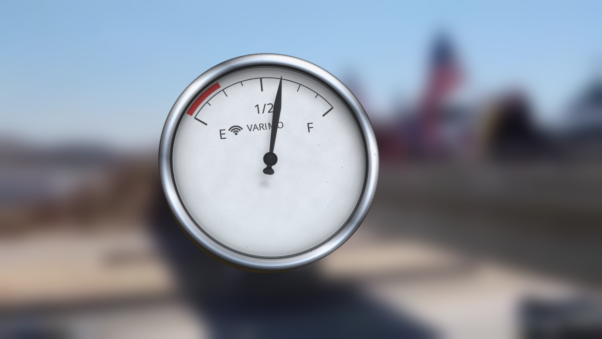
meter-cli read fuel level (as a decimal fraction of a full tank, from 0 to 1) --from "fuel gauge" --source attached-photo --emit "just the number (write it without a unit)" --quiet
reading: 0.625
